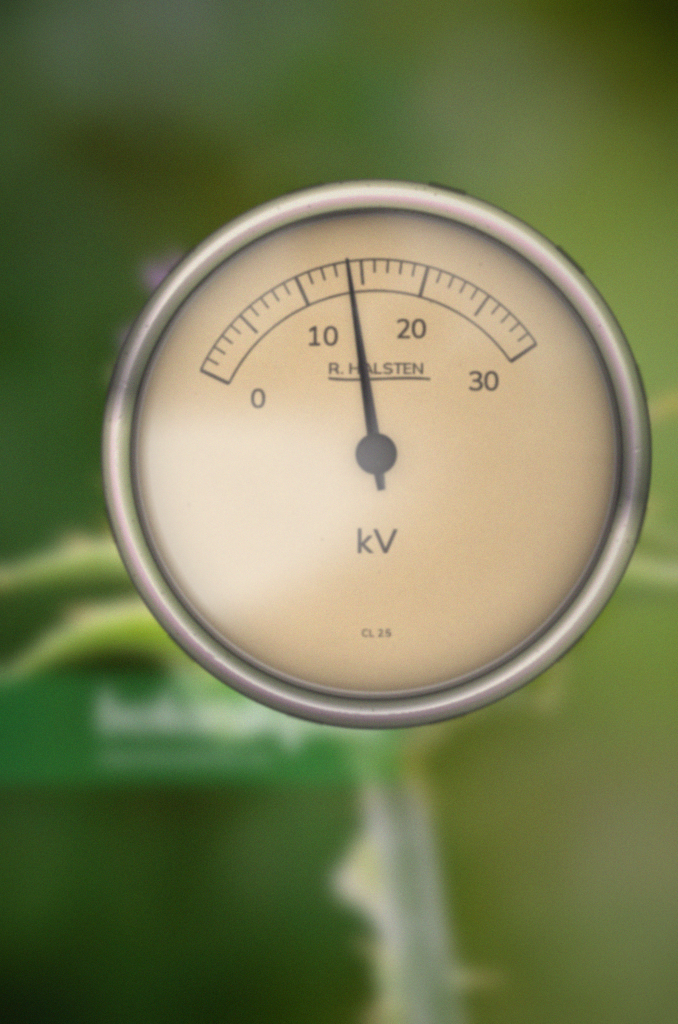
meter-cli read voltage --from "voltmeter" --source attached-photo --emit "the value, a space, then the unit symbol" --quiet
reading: 14 kV
